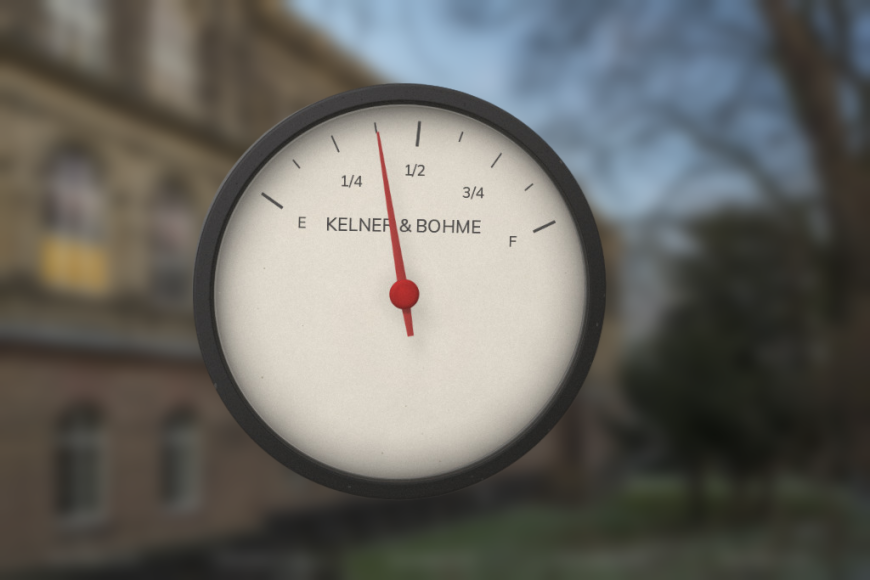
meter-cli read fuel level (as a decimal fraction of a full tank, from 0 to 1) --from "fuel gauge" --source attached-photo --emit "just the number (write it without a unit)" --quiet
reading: 0.375
